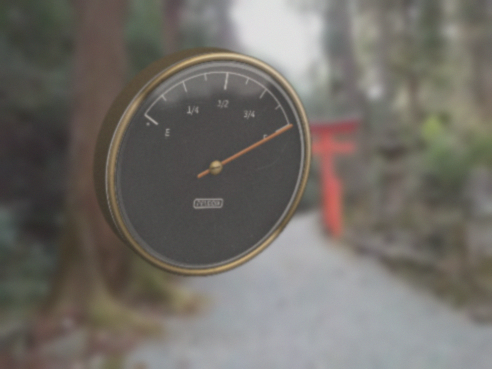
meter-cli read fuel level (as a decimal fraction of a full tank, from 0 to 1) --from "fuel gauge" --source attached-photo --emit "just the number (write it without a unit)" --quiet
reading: 1
